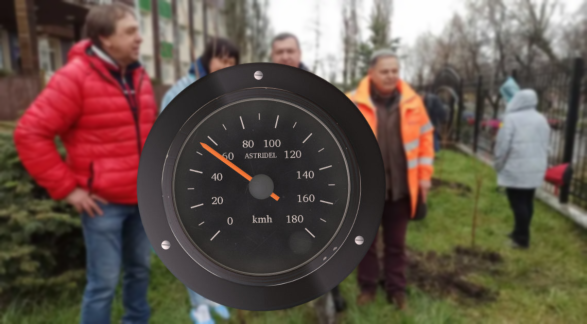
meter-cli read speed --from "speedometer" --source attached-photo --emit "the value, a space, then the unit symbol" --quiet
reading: 55 km/h
